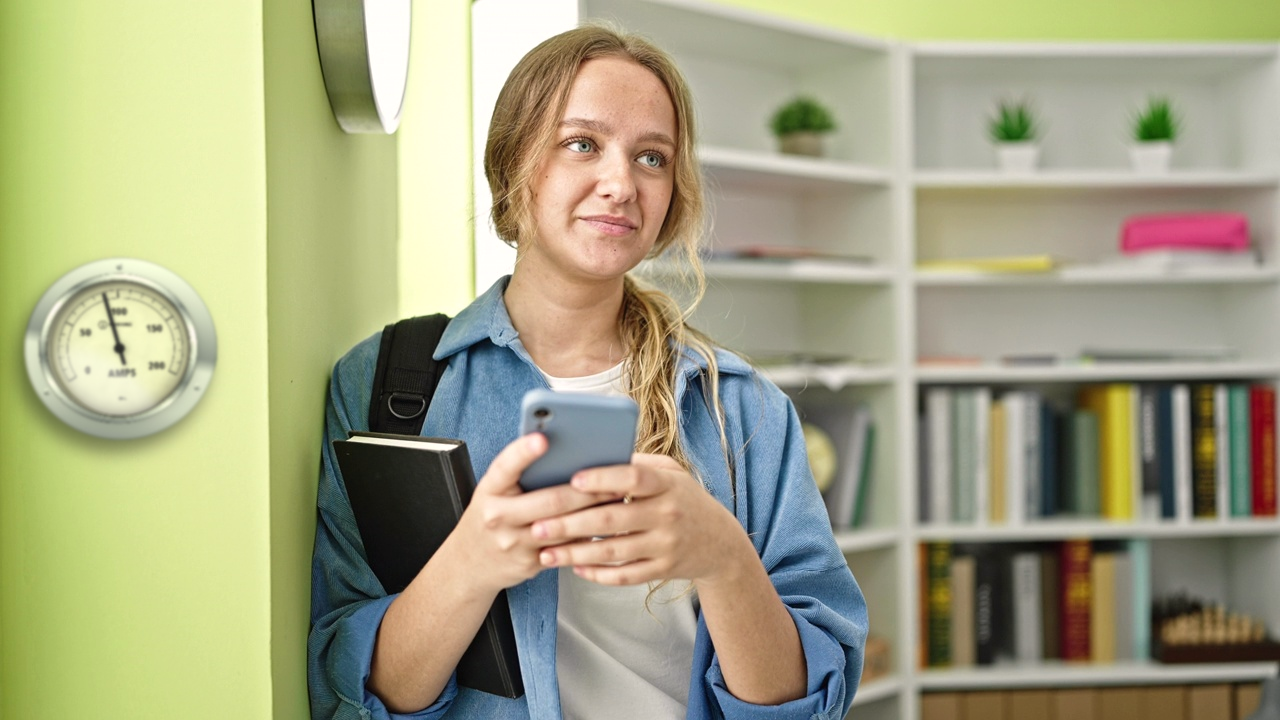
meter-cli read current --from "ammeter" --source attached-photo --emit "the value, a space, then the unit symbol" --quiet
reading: 90 A
